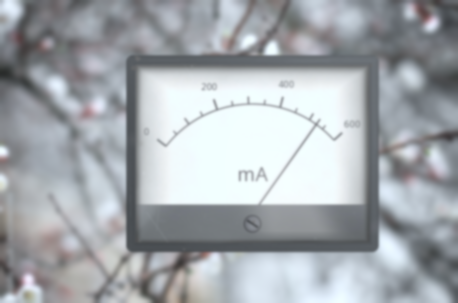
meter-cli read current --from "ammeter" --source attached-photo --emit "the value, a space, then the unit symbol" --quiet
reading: 525 mA
